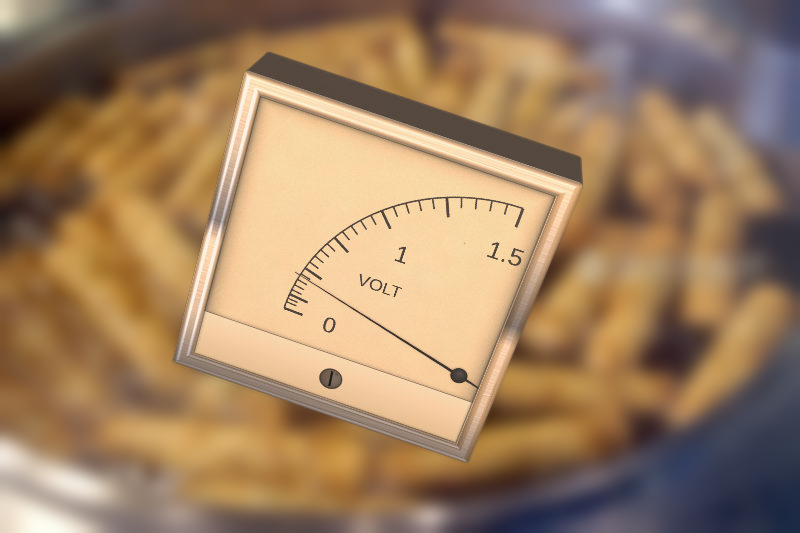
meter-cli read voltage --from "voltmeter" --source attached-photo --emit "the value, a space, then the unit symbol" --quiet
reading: 0.45 V
